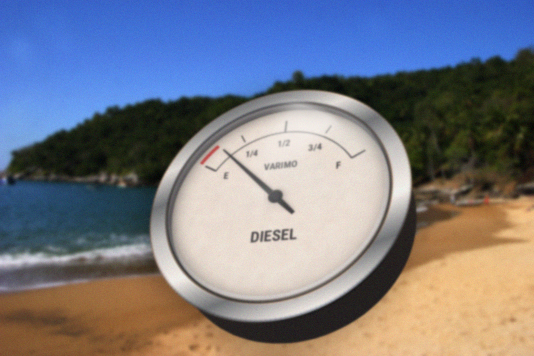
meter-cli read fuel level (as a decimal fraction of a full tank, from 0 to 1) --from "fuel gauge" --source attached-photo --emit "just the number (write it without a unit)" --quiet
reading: 0.125
